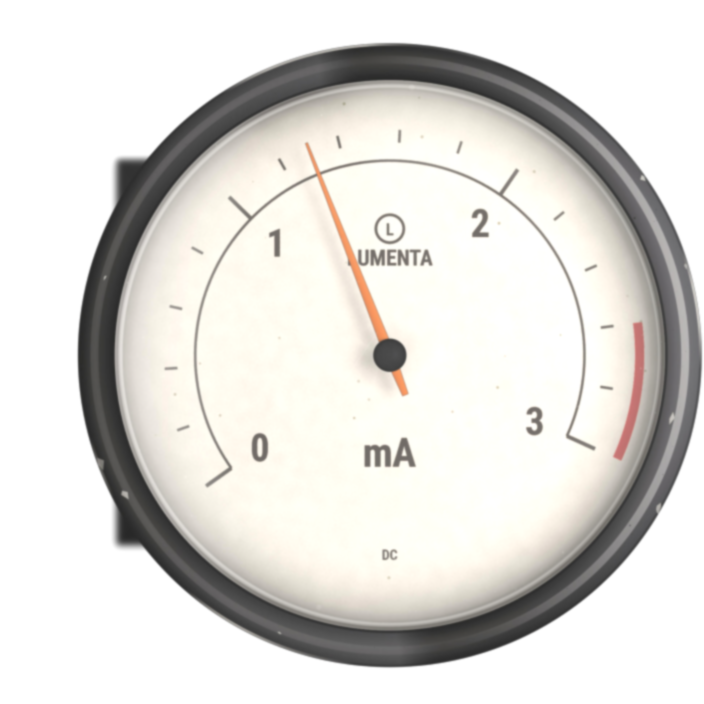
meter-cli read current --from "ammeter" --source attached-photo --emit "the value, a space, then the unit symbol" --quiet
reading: 1.3 mA
